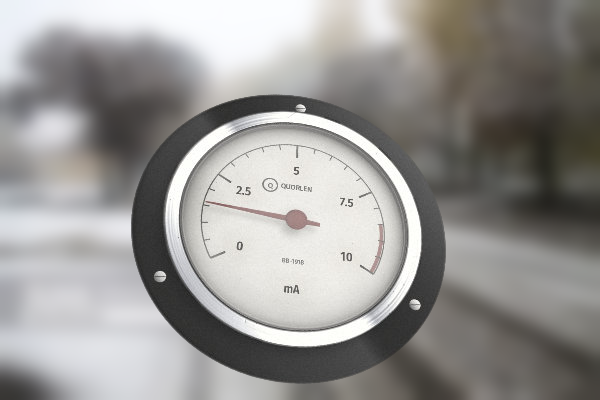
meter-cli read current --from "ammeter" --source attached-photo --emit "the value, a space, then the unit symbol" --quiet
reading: 1.5 mA
